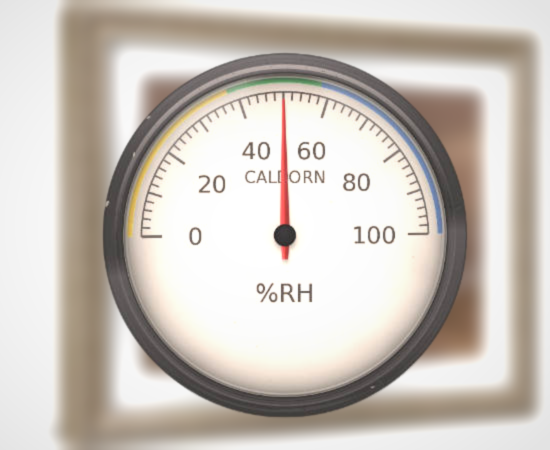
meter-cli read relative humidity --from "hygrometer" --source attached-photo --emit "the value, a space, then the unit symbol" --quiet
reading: 50 %
